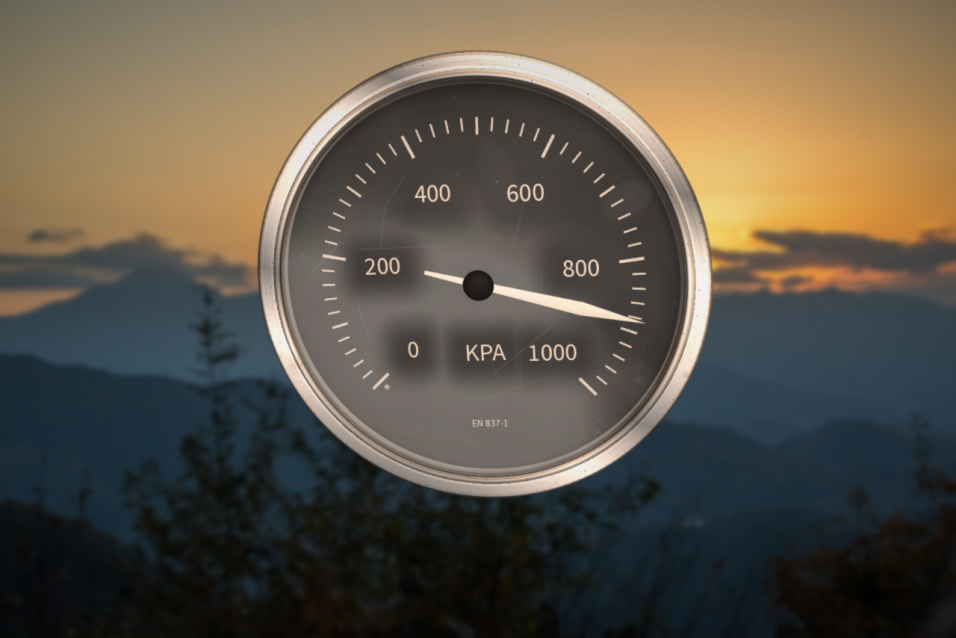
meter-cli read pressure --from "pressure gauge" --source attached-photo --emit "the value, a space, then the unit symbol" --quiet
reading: 880 kPa
